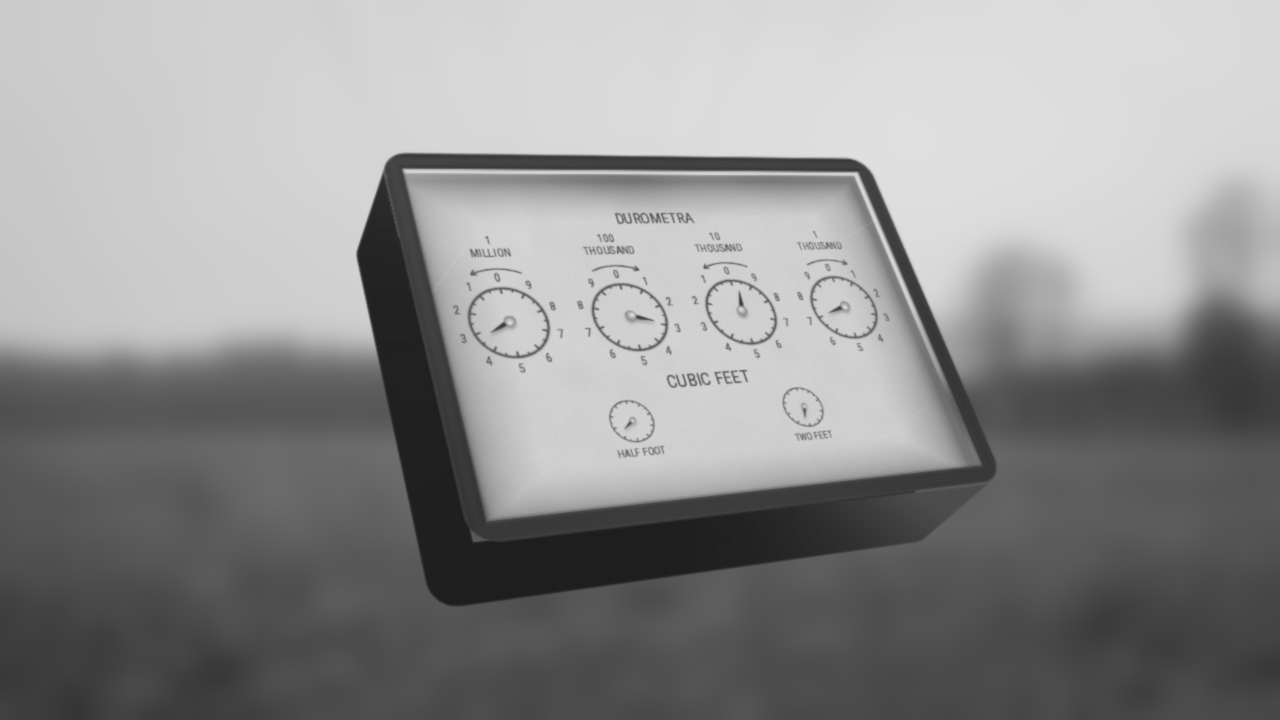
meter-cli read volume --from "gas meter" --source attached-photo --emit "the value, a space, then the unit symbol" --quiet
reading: 329700 ft³
